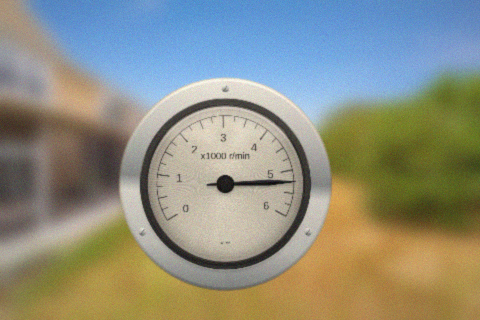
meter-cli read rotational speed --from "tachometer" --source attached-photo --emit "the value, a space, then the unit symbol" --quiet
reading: 5250 rpm
